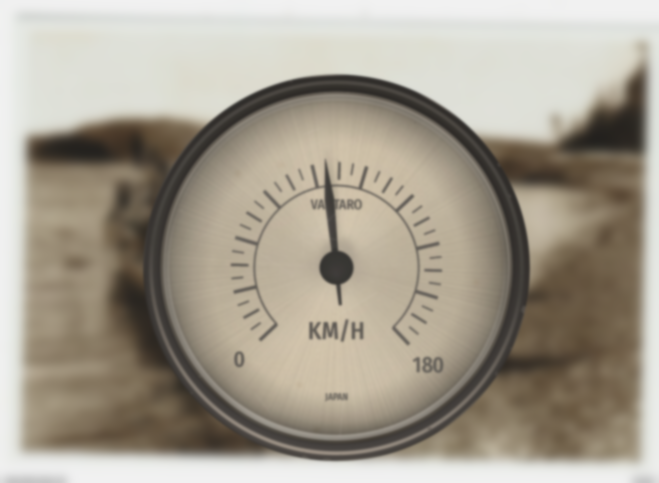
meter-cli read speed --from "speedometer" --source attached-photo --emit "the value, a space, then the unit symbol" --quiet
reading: 85 km/h
